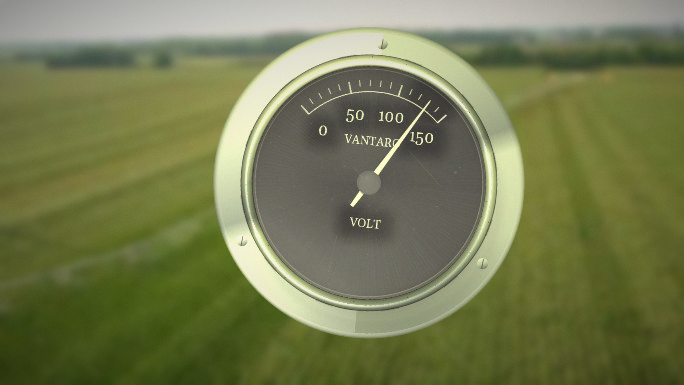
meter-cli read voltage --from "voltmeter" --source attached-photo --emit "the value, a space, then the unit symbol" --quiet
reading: 130 V
